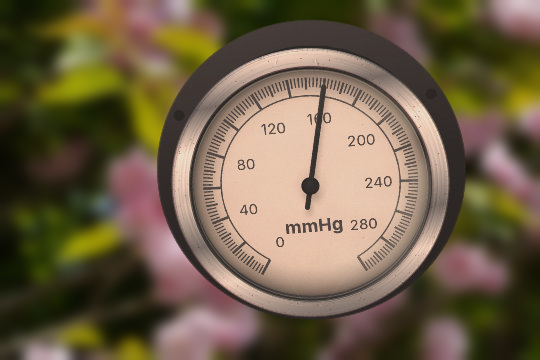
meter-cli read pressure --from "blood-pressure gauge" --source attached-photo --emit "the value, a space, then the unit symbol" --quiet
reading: 160 mmHg
